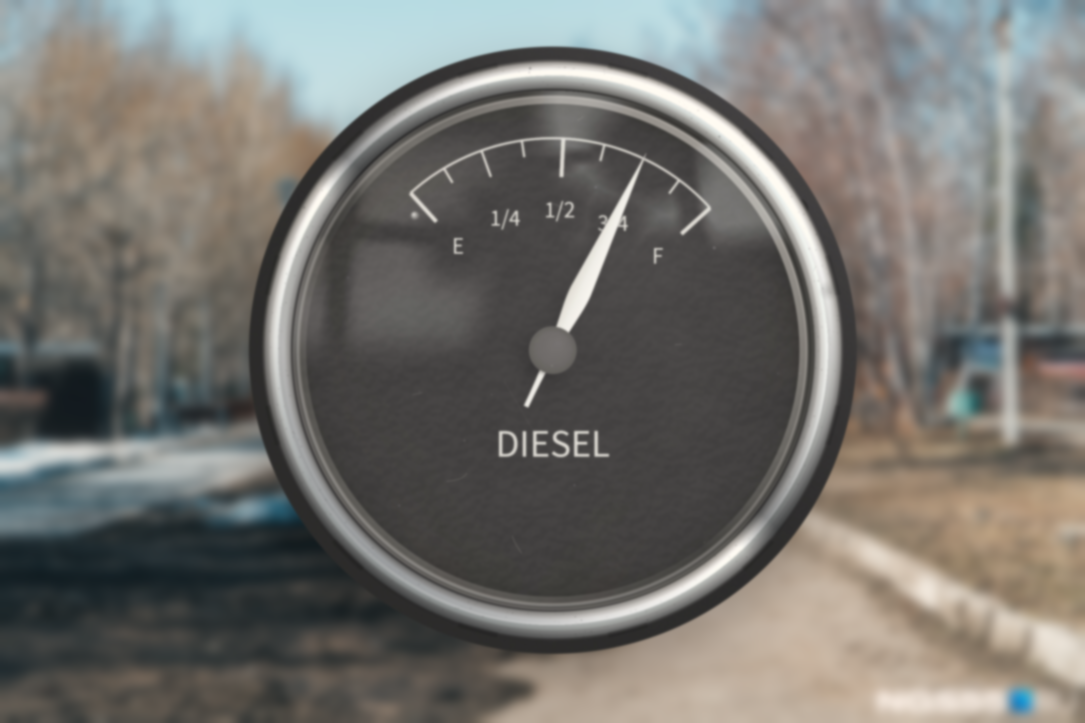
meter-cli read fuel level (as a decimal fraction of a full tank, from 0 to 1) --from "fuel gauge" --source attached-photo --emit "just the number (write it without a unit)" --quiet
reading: 0.75
